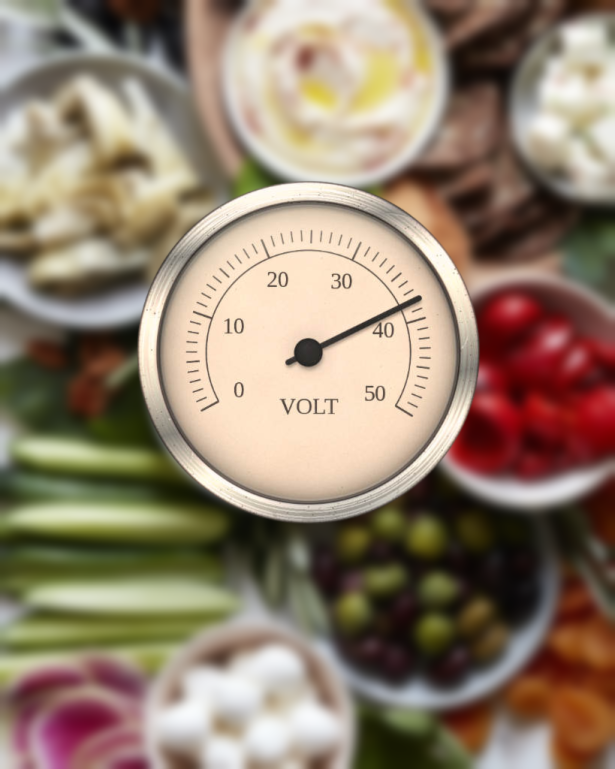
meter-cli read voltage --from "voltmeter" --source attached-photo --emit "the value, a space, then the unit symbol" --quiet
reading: 38 V
